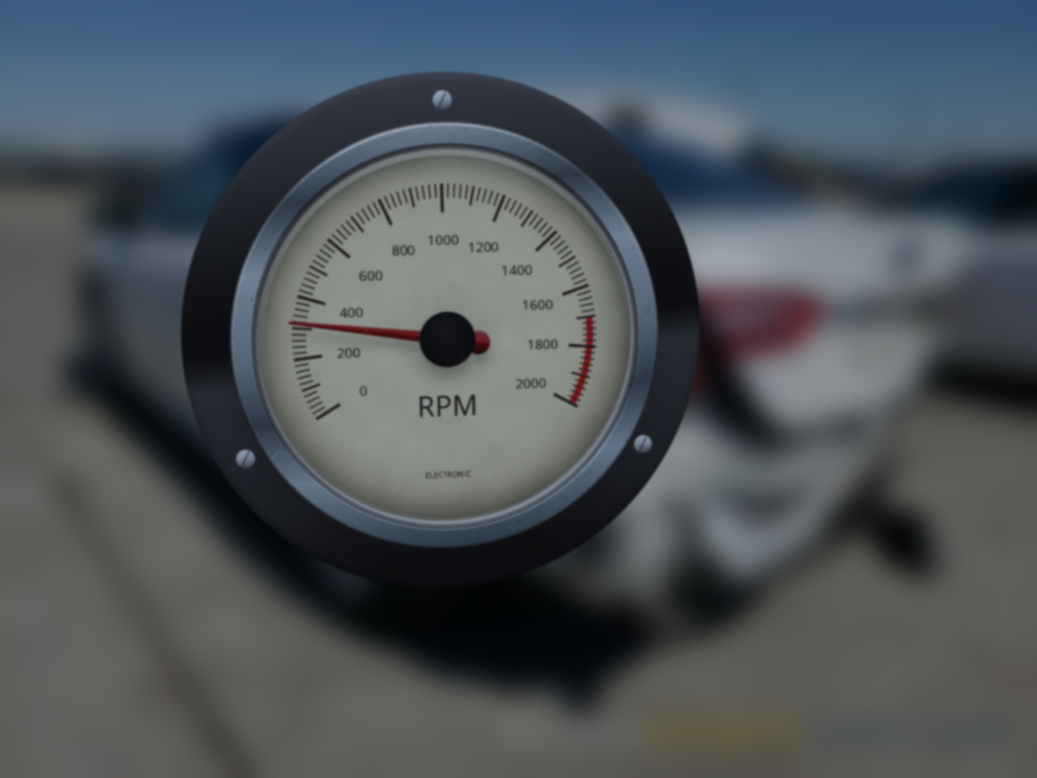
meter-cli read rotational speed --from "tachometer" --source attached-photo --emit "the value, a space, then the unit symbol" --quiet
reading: 320 rpm
